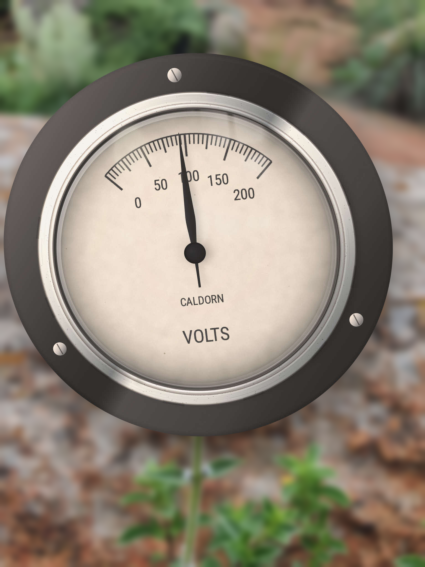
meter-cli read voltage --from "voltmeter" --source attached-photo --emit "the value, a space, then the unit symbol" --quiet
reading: 95 V
